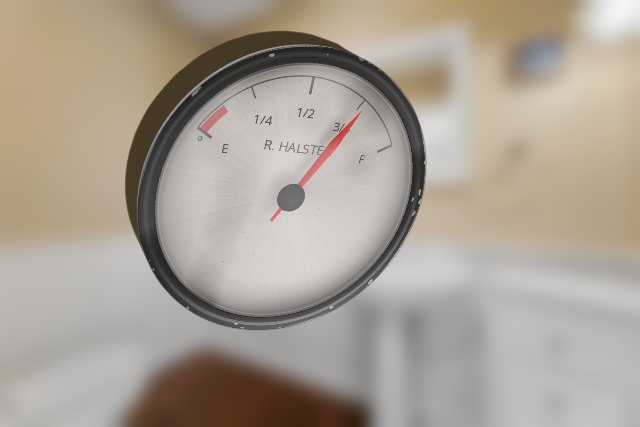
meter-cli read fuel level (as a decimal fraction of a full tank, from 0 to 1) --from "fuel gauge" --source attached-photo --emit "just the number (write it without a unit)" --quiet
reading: 0.75
